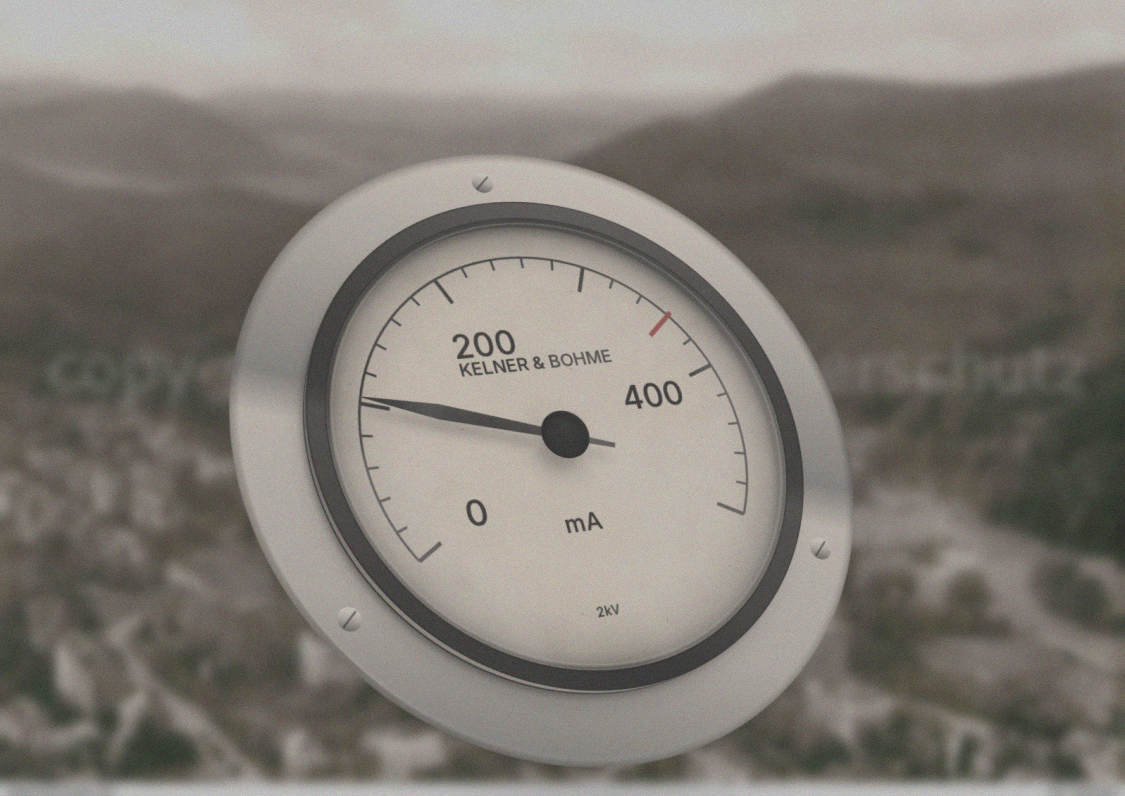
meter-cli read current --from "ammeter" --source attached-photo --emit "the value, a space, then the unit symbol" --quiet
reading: 100 mA
